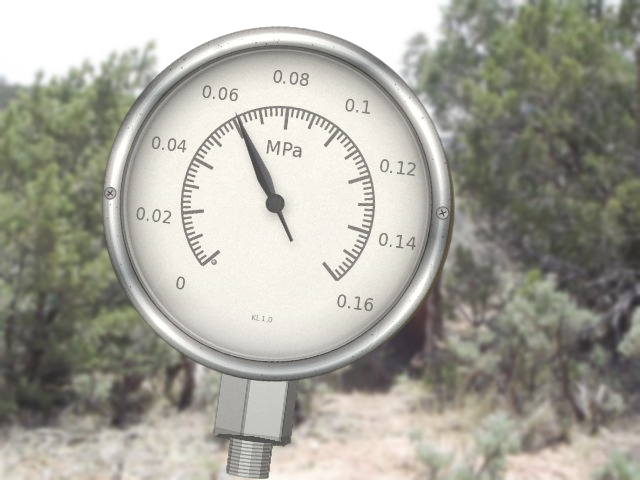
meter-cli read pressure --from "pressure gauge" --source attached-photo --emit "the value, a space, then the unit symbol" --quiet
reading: 0.062 MPa
